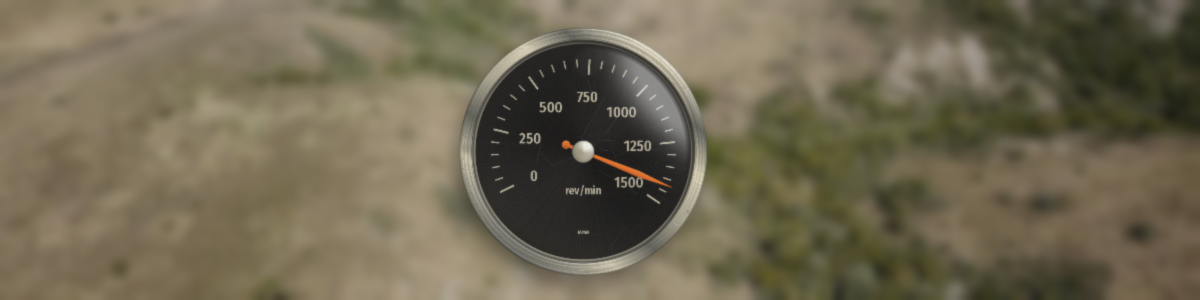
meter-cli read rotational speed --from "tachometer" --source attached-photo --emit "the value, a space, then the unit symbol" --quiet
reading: 1425 rpm
